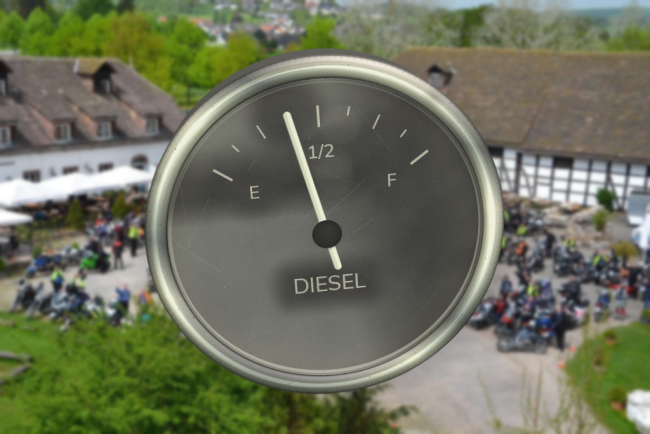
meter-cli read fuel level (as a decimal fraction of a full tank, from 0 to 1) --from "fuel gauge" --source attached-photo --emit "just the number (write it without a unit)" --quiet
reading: 0.375
